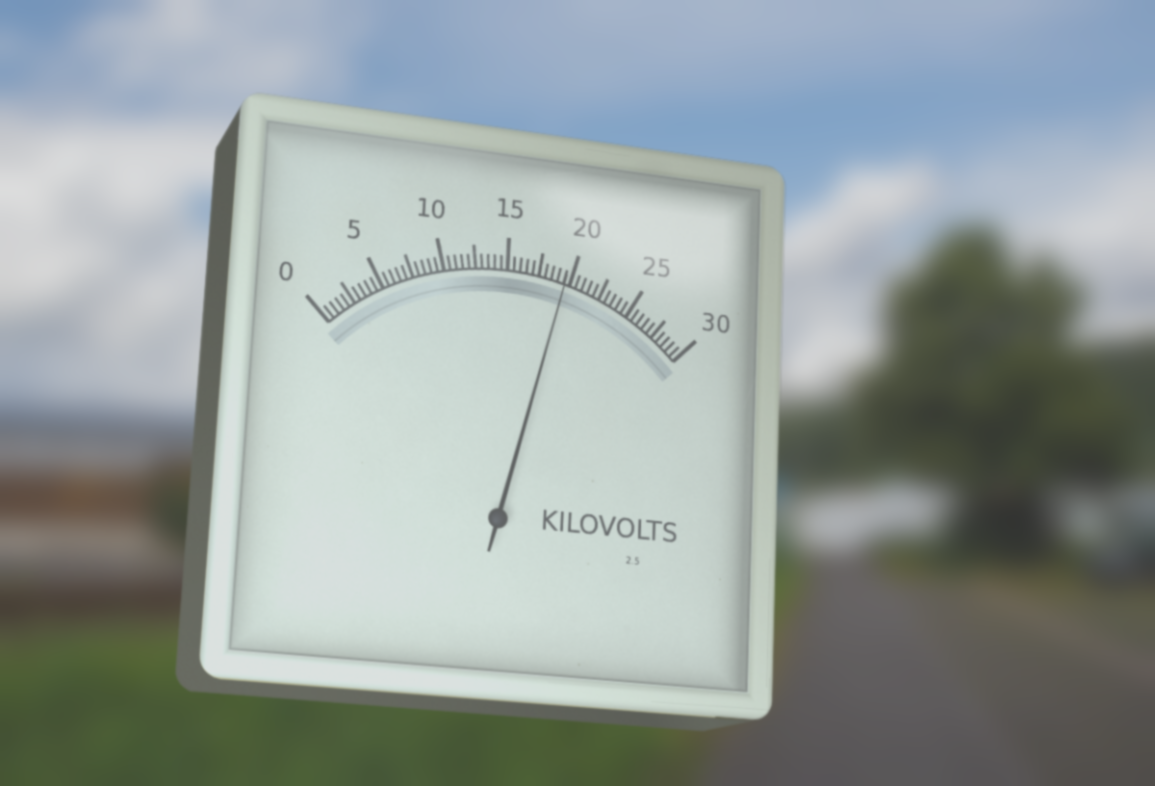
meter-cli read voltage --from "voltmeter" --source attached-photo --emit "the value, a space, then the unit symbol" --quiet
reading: 19.5 kV
